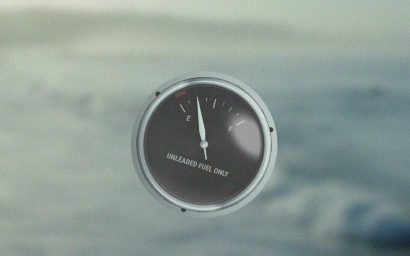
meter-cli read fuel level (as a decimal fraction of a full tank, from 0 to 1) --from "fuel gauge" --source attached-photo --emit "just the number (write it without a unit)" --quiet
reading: 0.25
